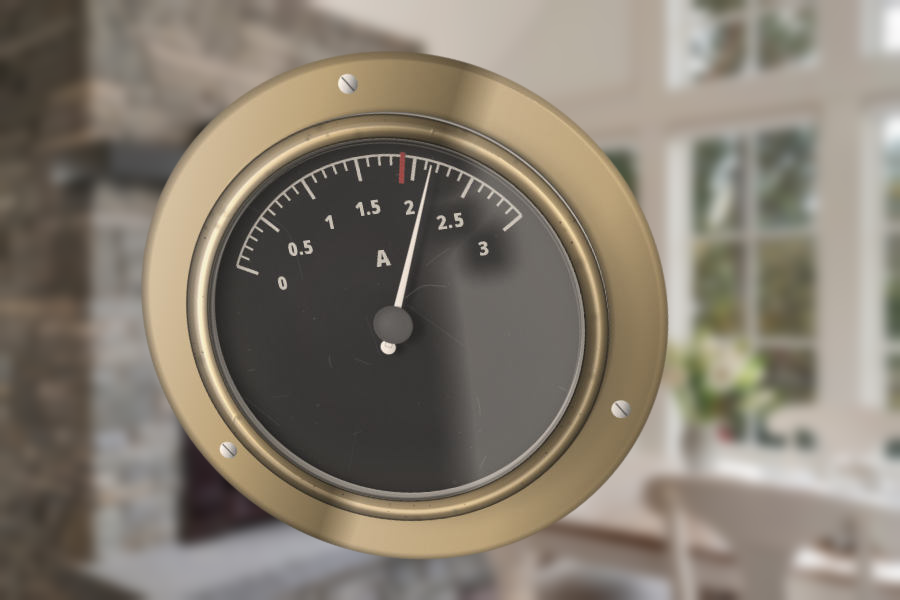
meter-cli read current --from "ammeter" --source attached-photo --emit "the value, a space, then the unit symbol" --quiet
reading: 2.15 A
